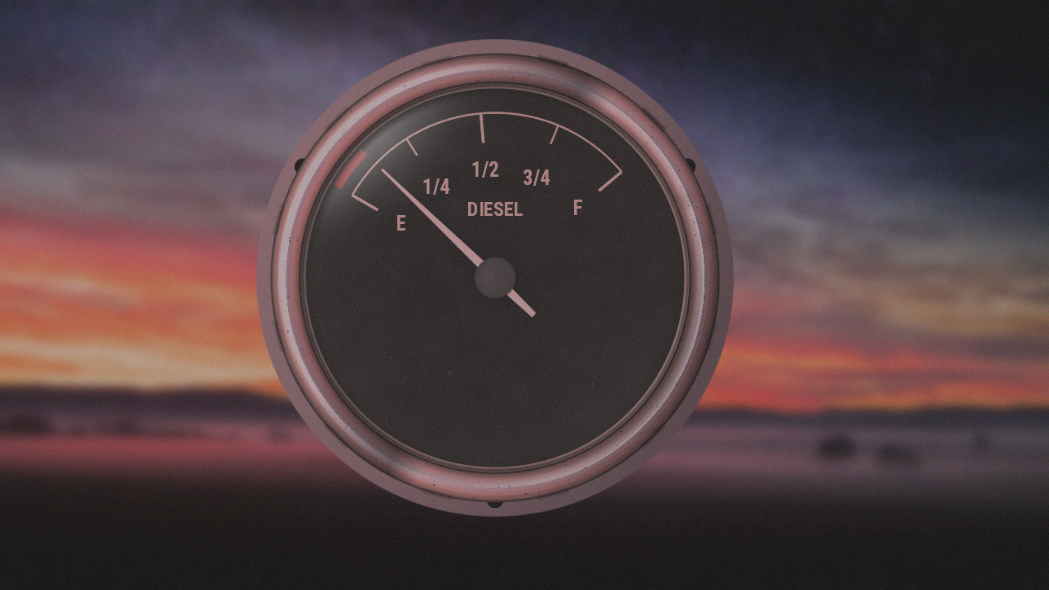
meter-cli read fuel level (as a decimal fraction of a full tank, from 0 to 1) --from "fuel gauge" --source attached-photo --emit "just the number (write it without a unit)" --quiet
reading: 0.125
